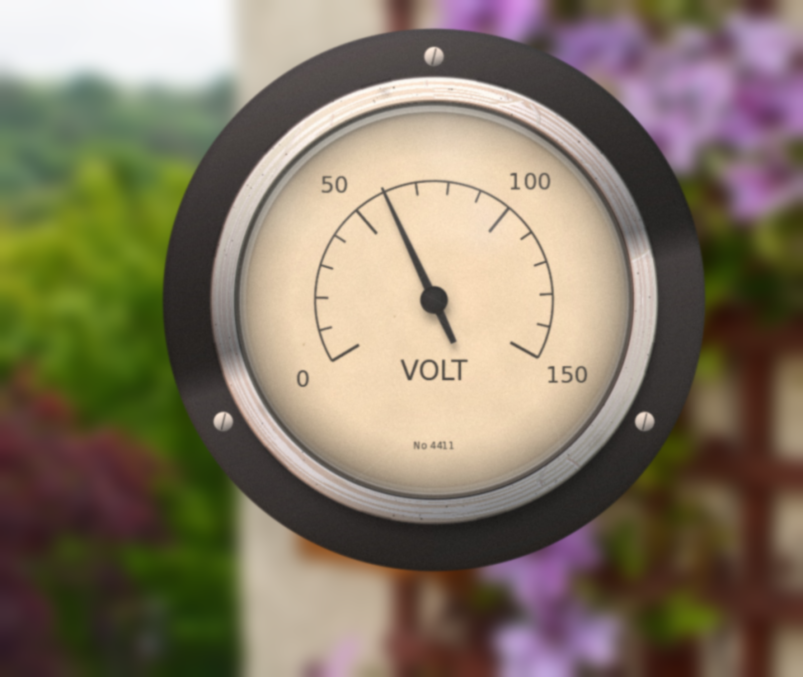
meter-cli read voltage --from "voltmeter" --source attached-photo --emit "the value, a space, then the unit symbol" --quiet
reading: 60 V
